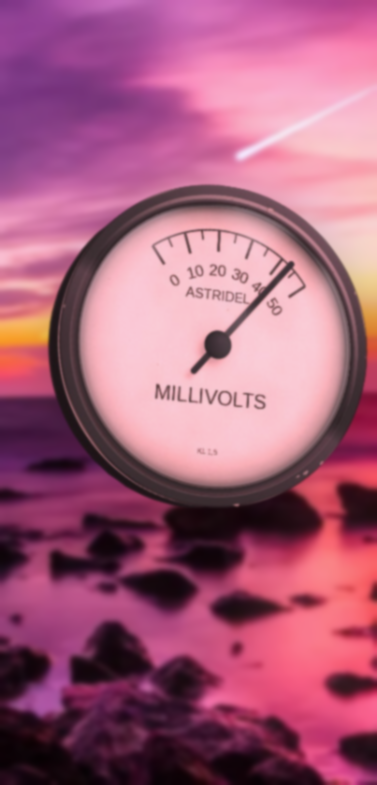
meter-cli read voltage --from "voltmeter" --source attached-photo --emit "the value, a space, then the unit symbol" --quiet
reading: 42.5 mV
